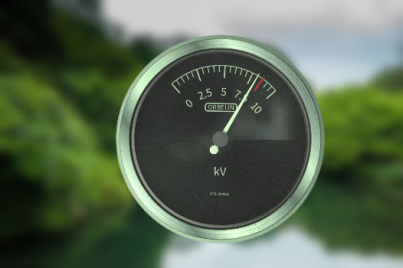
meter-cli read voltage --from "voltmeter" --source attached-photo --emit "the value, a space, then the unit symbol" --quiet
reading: 8 kV
